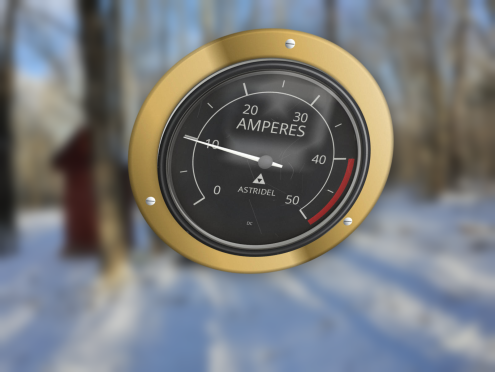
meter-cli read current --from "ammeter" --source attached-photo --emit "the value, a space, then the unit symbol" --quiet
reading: 10 A
